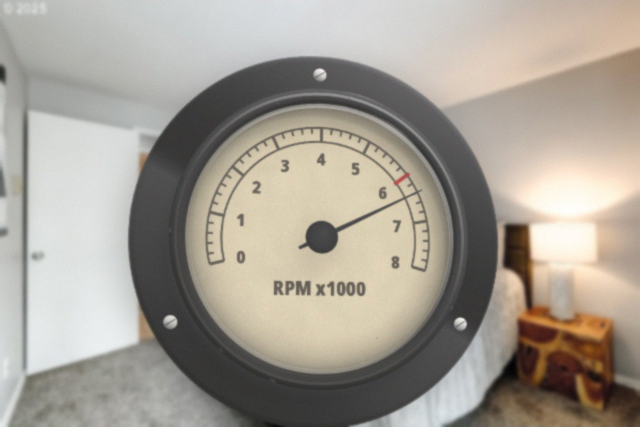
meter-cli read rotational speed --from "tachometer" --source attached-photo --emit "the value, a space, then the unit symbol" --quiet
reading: 6400 rpm
